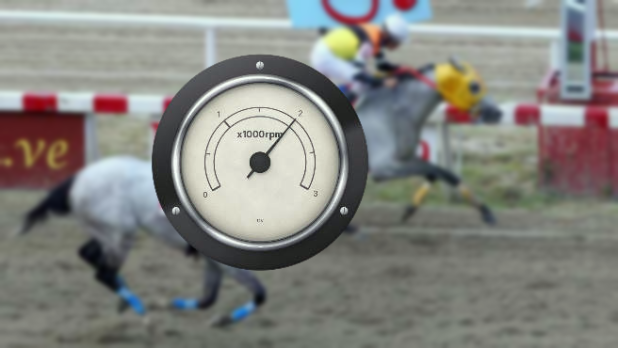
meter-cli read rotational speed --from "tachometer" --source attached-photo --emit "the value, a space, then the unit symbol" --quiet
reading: 2000 rpm
